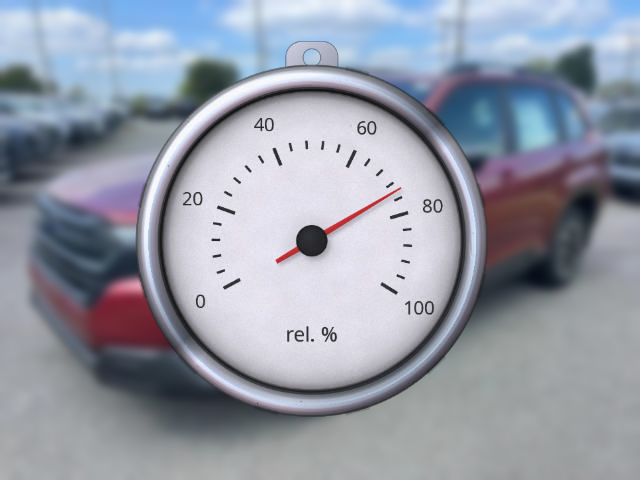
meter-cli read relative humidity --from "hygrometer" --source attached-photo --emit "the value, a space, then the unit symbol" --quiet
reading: 74 %
